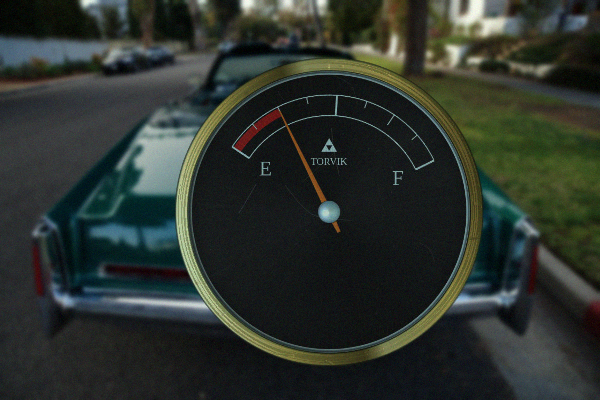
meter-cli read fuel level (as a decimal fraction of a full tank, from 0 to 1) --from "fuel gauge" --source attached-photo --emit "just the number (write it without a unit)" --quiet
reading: 0.25
